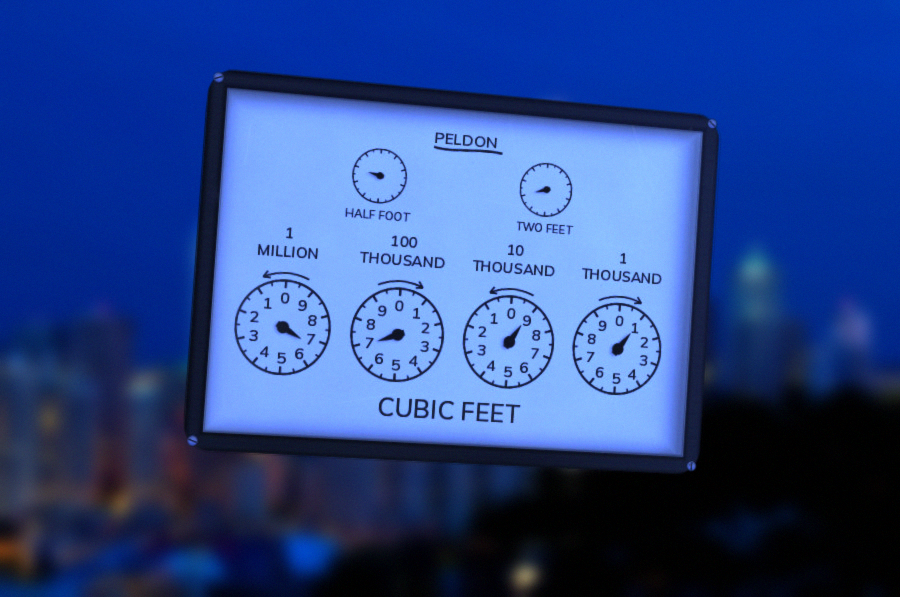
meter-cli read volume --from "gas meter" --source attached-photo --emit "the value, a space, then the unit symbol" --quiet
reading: 669100 ft³
